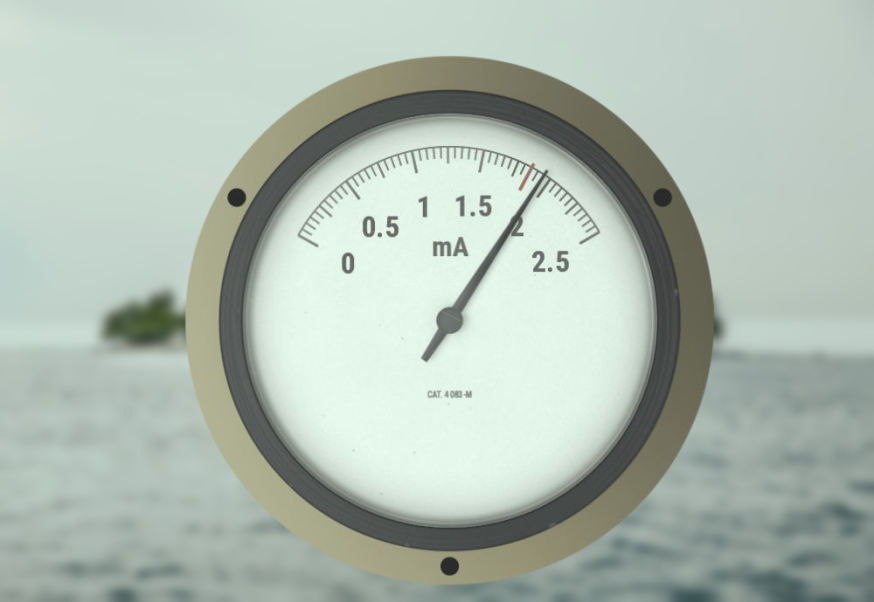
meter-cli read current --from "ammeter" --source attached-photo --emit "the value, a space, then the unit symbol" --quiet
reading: 1.95 mA
